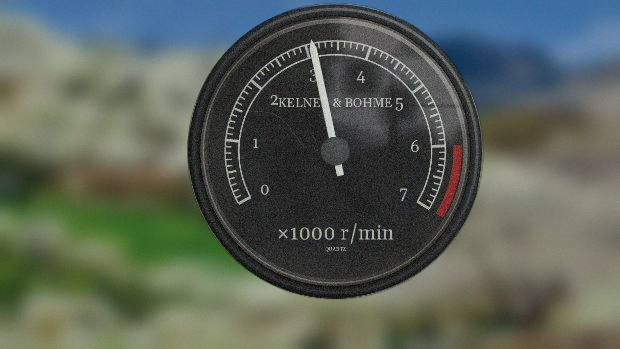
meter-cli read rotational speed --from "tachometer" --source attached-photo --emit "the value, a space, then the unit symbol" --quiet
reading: 3100 rpm
